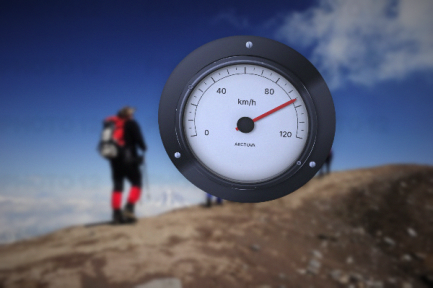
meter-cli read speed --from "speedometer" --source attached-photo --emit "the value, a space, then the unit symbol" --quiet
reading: 95 km/h
